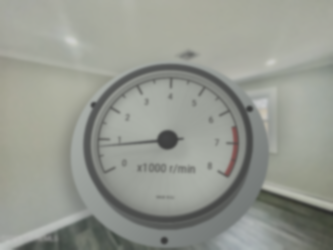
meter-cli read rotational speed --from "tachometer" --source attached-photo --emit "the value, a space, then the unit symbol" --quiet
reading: 750 rpm
